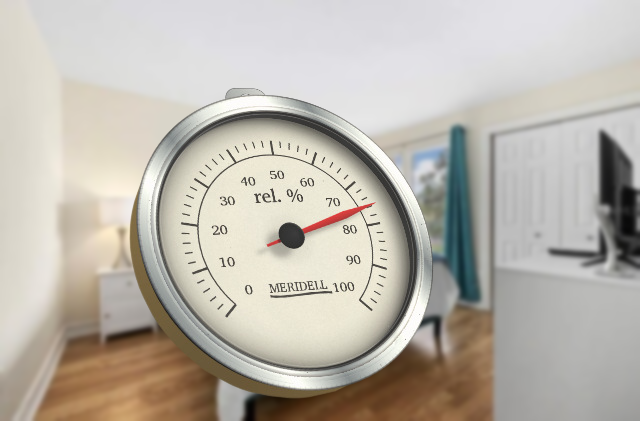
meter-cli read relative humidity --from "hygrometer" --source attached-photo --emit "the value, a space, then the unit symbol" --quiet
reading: 76 %
